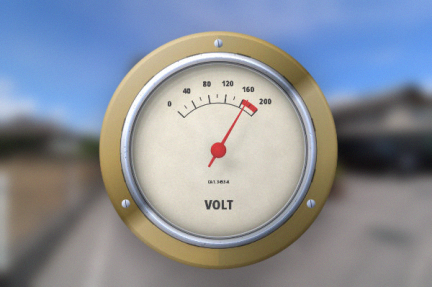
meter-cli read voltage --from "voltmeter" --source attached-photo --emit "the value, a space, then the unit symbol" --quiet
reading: 170 V
